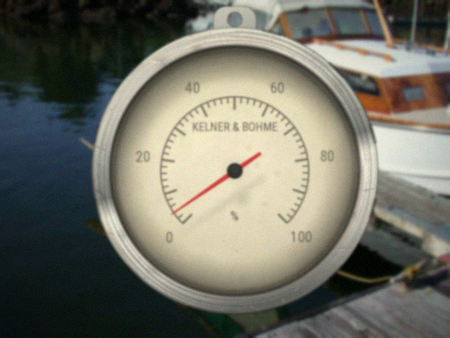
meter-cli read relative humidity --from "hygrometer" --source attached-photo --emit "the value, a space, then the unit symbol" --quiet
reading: 4 %
